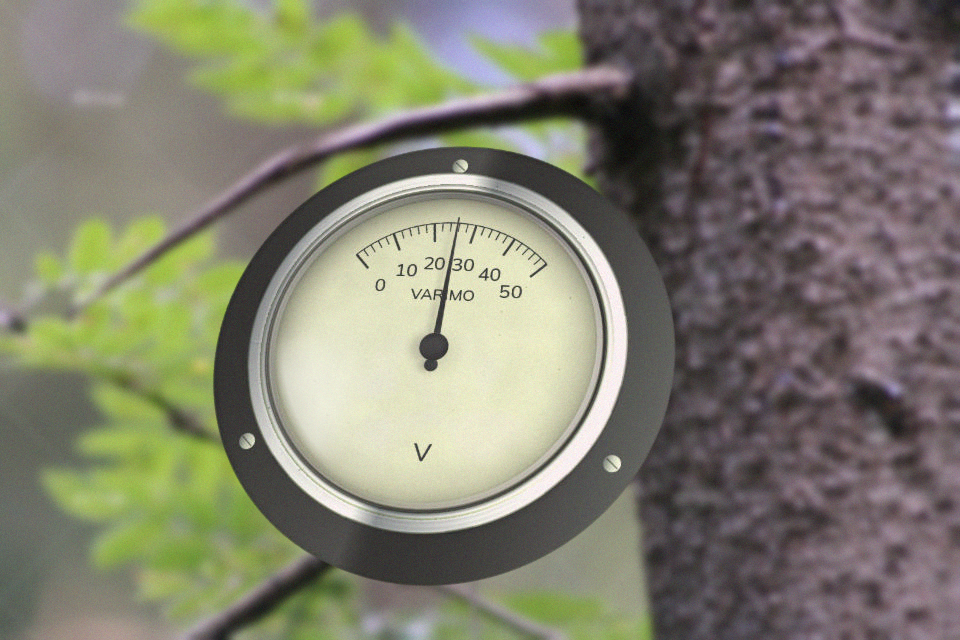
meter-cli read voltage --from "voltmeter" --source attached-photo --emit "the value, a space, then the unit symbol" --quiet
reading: 26 V
